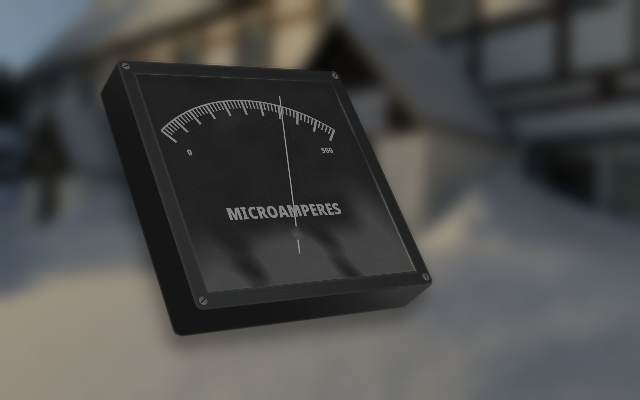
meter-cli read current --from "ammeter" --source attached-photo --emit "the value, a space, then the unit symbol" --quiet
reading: 350 µA
